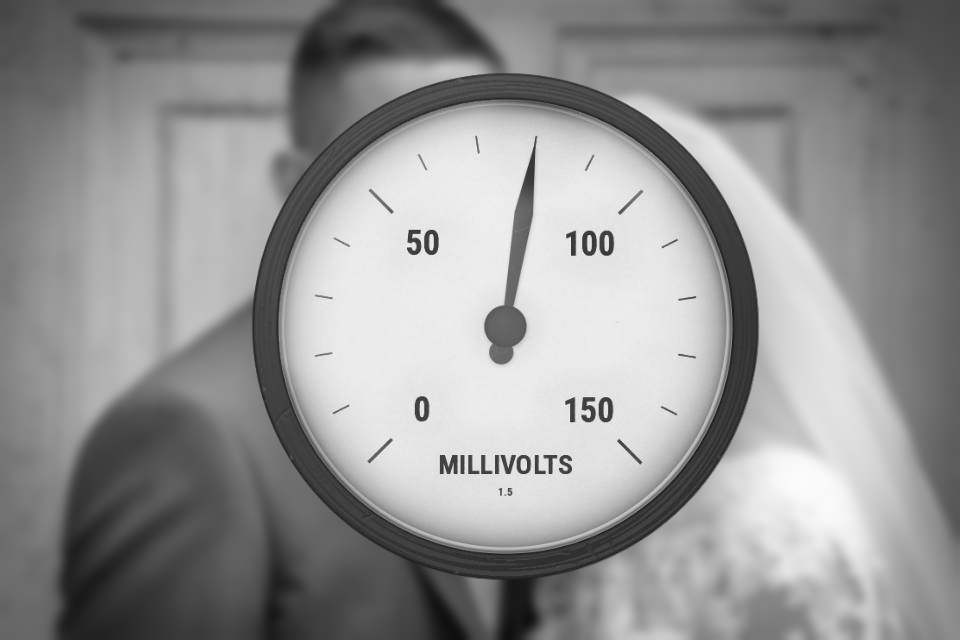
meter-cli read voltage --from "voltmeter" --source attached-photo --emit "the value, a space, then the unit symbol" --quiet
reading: 80 mV
